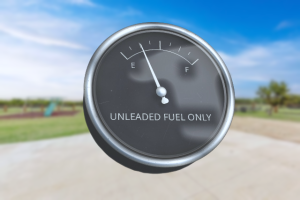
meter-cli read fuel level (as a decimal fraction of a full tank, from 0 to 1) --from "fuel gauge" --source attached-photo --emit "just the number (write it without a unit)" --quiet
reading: 0.25
